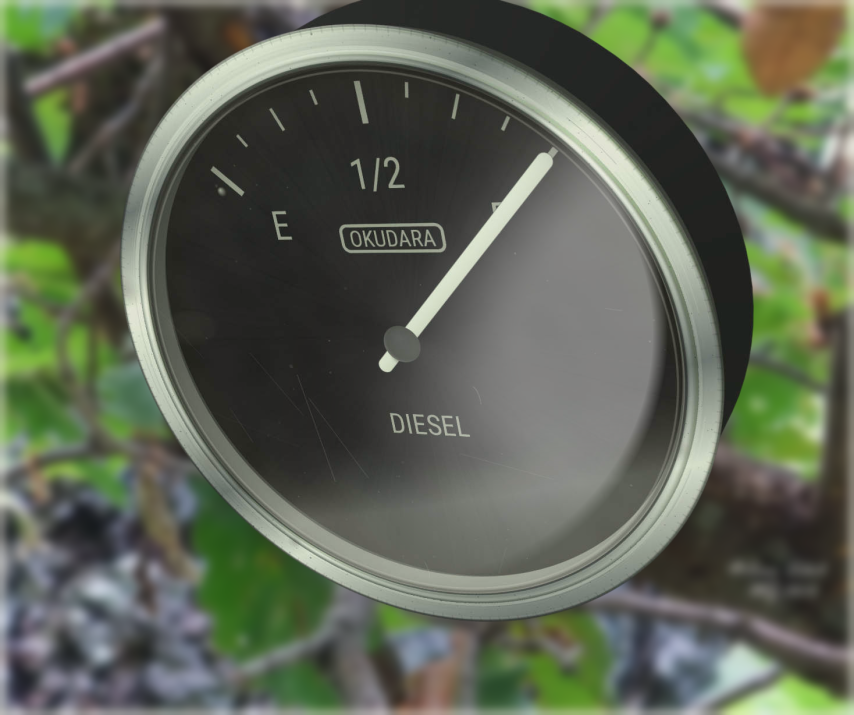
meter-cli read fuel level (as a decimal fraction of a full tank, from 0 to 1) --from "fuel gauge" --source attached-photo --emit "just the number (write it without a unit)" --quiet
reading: 1
